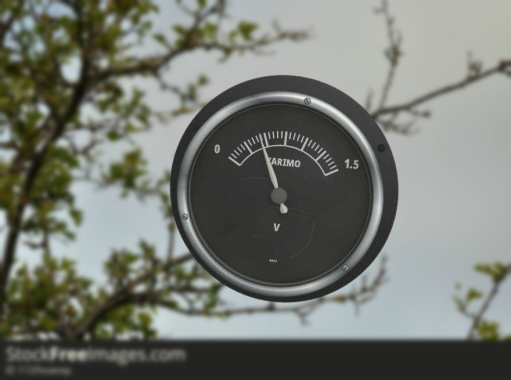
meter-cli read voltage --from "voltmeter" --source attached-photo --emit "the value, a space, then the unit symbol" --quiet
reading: 0.45 V
